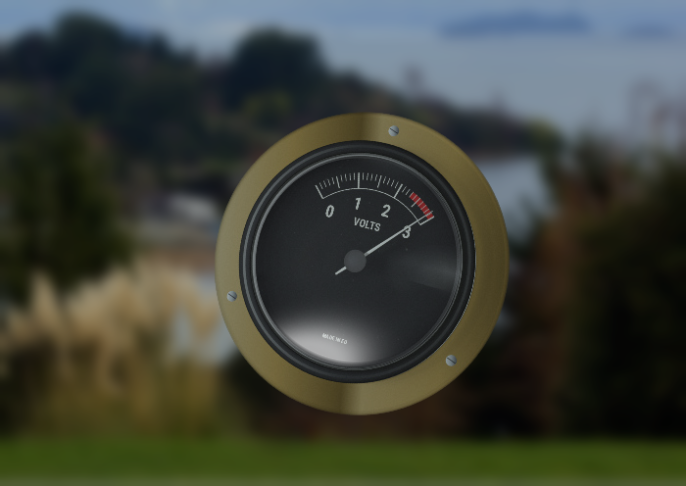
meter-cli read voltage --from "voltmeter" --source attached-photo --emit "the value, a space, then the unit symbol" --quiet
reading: 2.9 V
